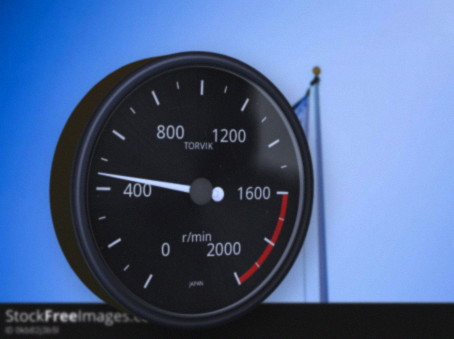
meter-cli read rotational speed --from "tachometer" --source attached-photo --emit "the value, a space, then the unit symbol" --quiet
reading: 450 rpm
